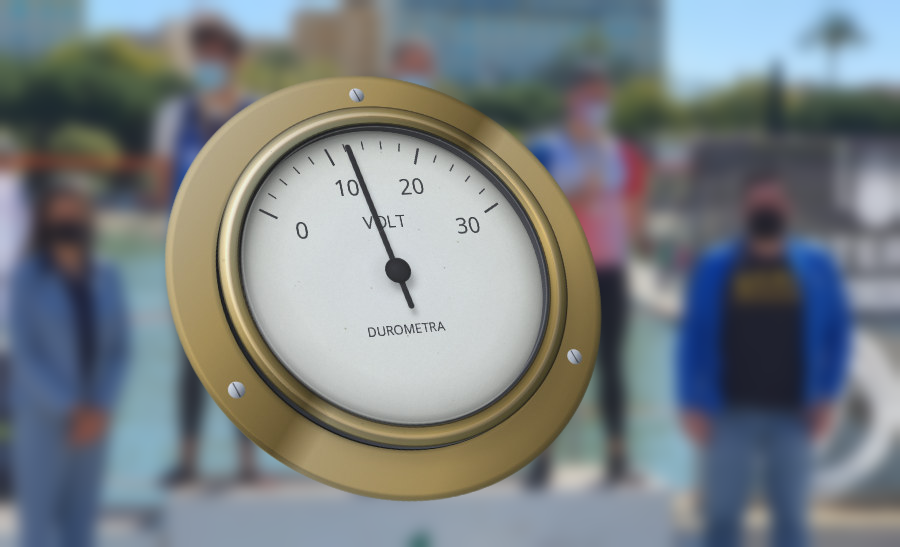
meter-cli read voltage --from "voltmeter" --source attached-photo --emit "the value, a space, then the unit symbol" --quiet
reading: 12 V
